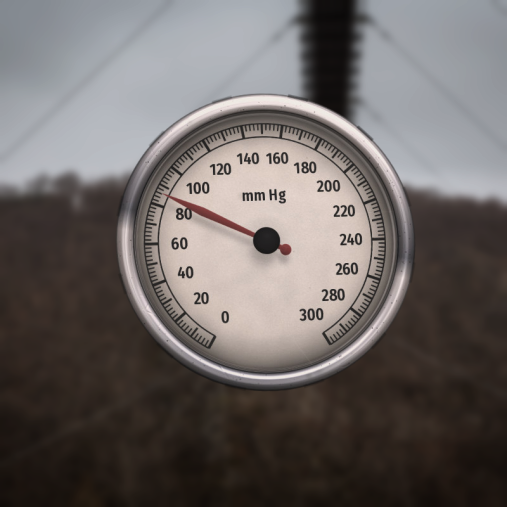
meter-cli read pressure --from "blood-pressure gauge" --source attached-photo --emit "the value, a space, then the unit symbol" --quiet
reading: 86 mmHg
